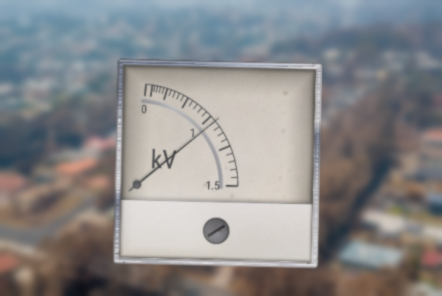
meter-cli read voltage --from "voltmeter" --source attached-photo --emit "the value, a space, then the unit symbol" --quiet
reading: 1.05 kV
